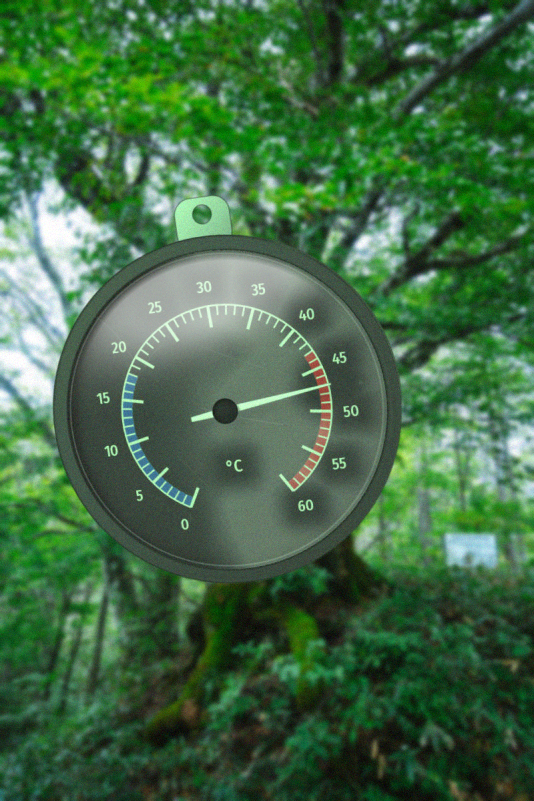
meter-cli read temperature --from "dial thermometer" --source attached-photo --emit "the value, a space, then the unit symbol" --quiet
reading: 47 °C
